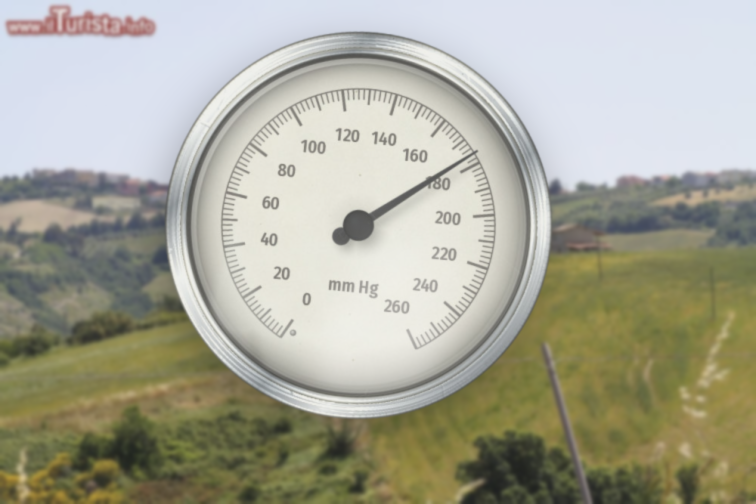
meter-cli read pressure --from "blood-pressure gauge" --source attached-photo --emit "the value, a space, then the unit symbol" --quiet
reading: 176 mmHg
